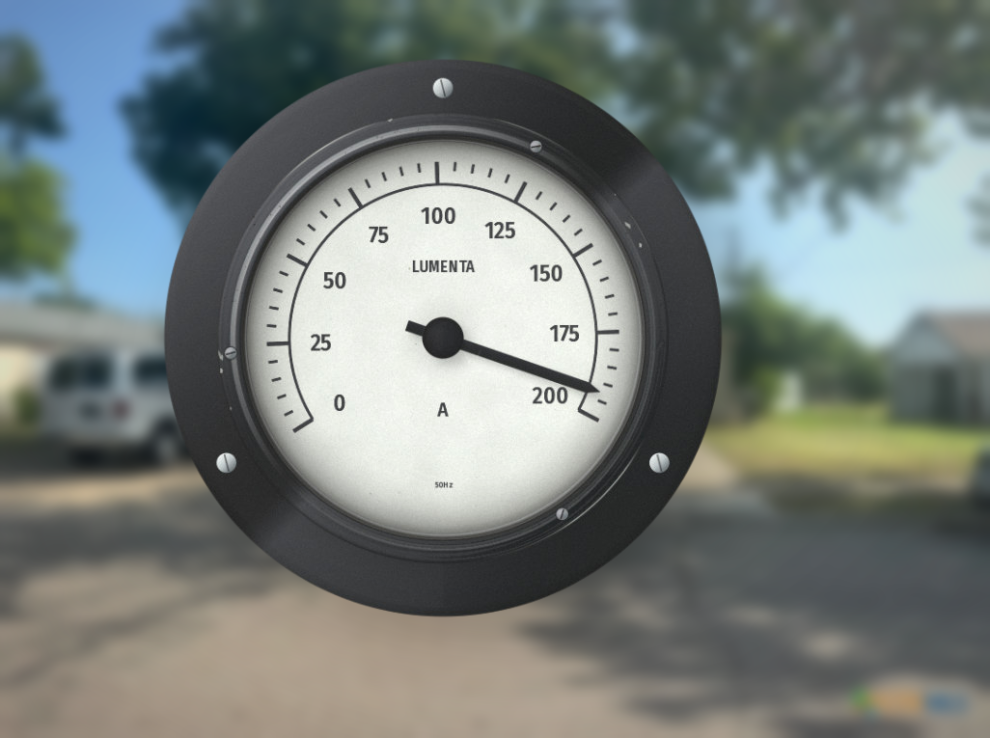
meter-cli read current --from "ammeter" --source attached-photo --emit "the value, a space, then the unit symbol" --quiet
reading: 192.5 A
